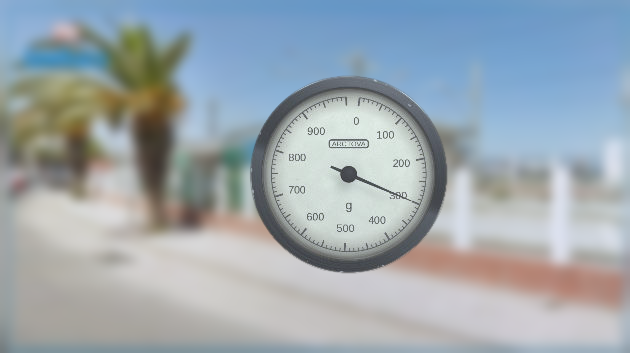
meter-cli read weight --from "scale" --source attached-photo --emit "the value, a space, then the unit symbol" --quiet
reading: 300 g
